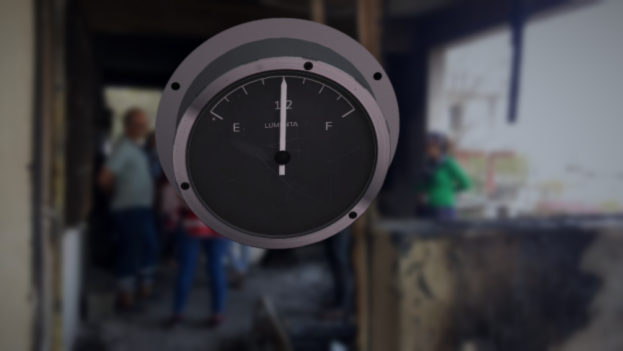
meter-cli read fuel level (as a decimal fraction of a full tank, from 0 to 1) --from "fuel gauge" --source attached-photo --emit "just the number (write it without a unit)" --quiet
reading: 0.5
